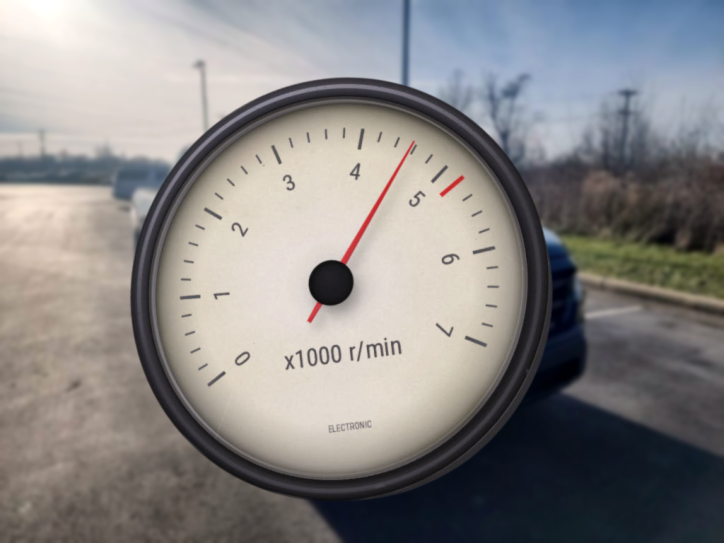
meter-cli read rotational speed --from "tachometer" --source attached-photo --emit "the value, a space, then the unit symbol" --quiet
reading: 4600 rpm
